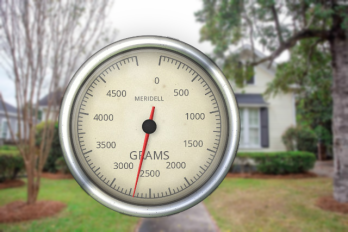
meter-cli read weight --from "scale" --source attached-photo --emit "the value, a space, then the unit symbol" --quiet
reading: 2700 g
